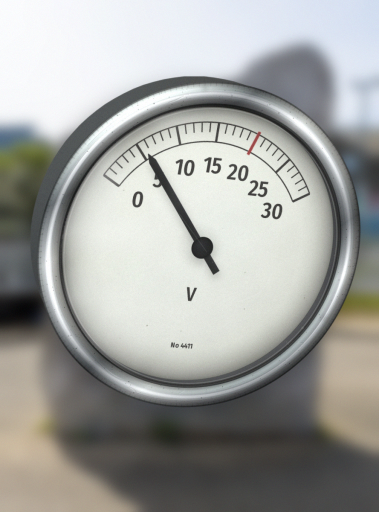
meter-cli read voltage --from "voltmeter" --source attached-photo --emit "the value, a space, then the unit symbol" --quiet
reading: 5.5 V
